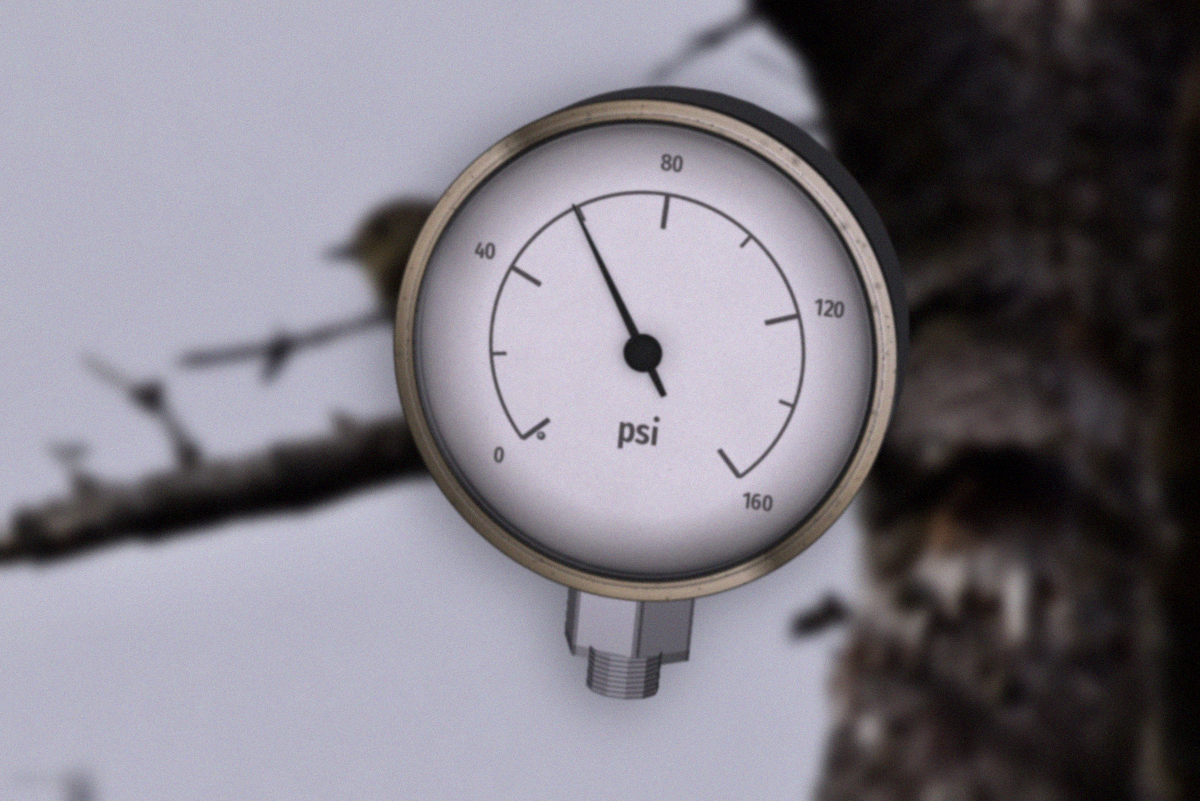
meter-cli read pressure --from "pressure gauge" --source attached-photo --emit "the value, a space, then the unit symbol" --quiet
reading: 60 psi
